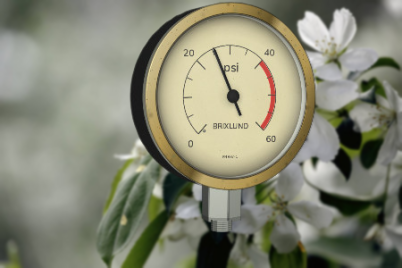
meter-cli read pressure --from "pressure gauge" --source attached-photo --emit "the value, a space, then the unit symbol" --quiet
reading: 25 psi
